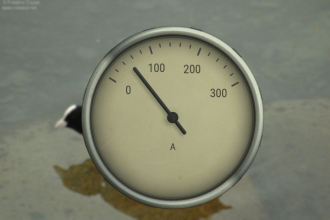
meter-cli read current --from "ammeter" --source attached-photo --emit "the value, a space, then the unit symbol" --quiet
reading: 50 A
